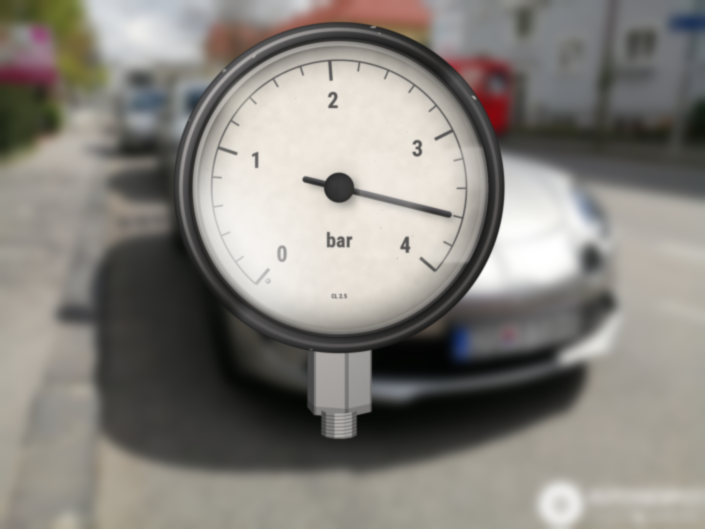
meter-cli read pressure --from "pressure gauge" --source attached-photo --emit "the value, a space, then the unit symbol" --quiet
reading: 3.6 bar
